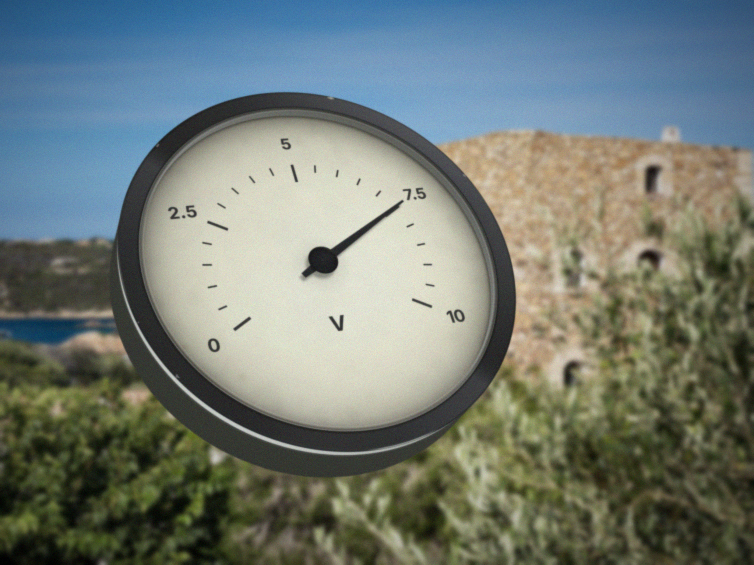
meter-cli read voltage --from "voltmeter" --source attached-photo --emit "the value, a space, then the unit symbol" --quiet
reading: 7.5 V
